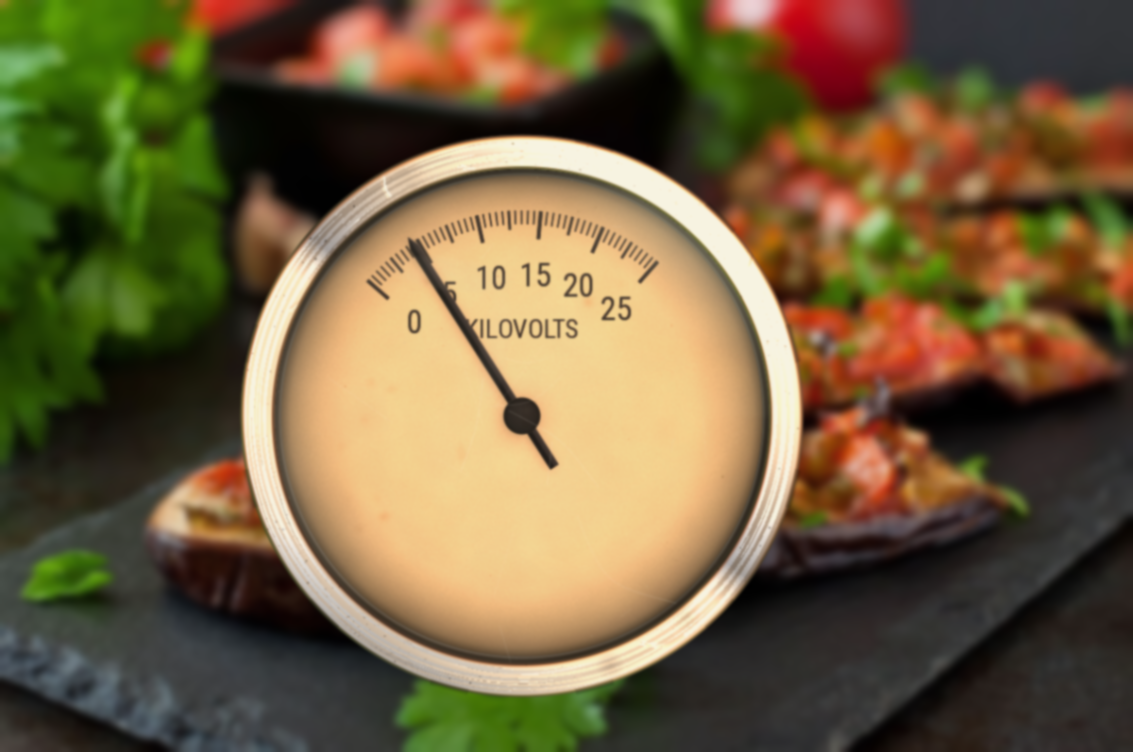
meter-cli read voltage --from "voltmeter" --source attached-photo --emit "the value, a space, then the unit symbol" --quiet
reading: 4.5 kV
